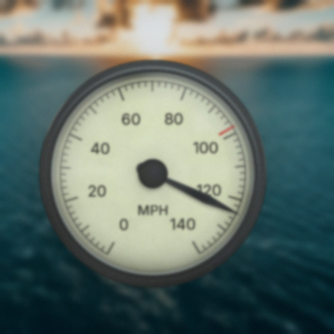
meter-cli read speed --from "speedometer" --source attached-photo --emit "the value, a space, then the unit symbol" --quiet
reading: 124 mph
